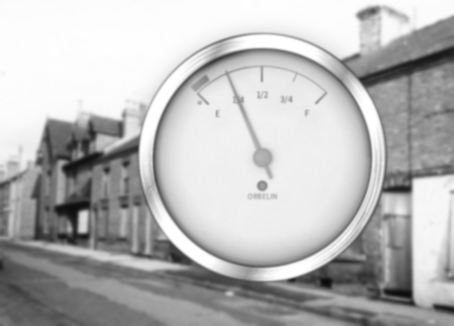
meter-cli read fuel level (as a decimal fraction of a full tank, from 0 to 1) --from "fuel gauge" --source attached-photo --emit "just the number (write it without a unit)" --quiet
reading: 0.25
